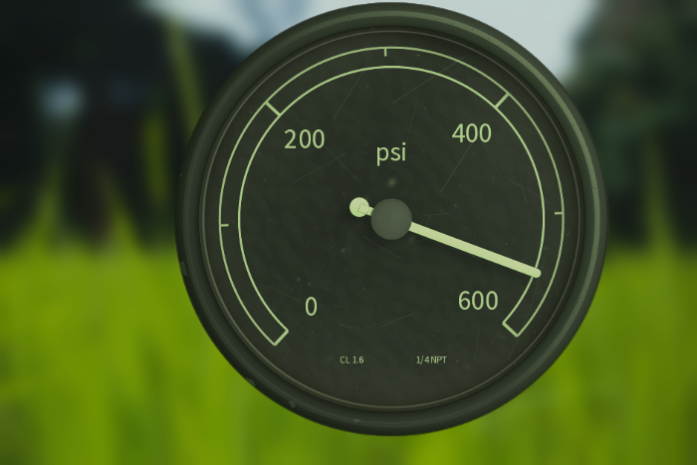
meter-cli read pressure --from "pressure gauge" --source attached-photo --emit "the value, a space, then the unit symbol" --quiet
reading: 550 psi
